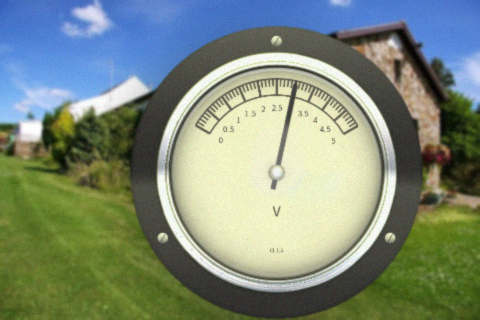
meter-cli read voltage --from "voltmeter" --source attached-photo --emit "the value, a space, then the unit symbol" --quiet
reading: 3 V
